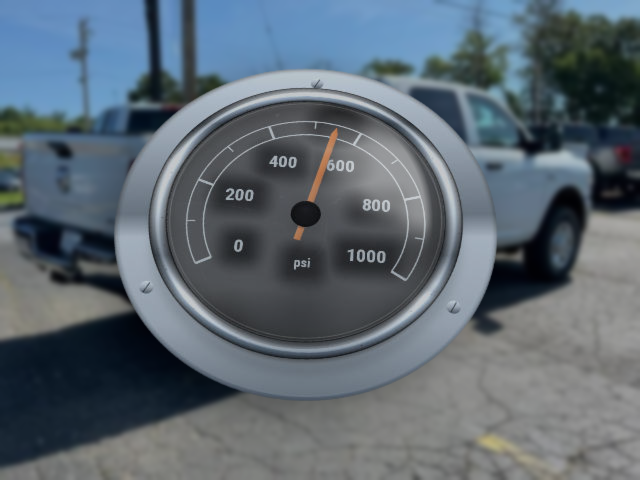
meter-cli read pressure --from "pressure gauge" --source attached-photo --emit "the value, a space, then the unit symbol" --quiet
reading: 550 psi
